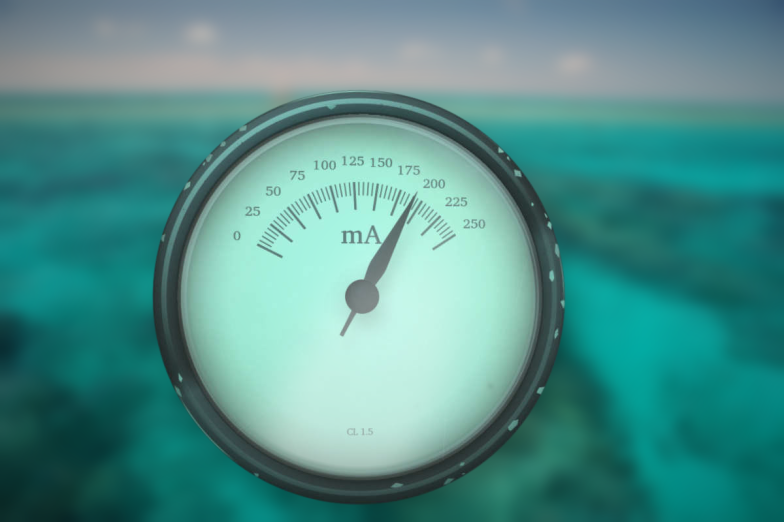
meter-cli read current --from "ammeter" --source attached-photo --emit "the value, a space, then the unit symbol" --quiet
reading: 190 mA
